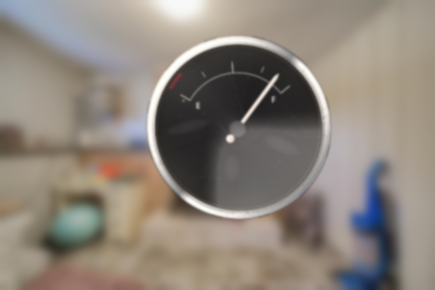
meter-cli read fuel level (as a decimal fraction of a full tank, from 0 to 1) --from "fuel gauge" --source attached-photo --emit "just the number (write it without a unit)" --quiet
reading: 0.875
